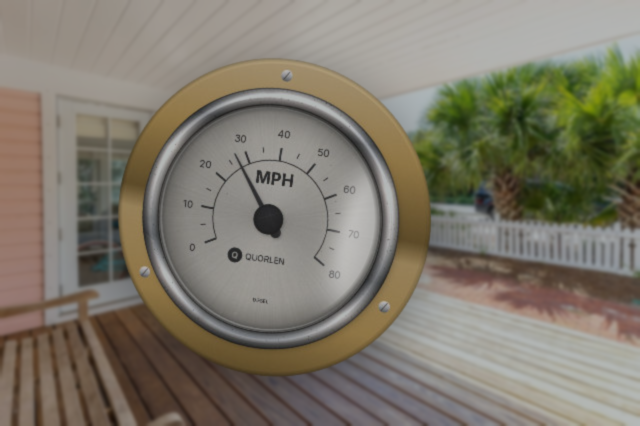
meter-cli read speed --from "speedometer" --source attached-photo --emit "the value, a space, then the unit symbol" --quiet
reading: 27.5 mph
